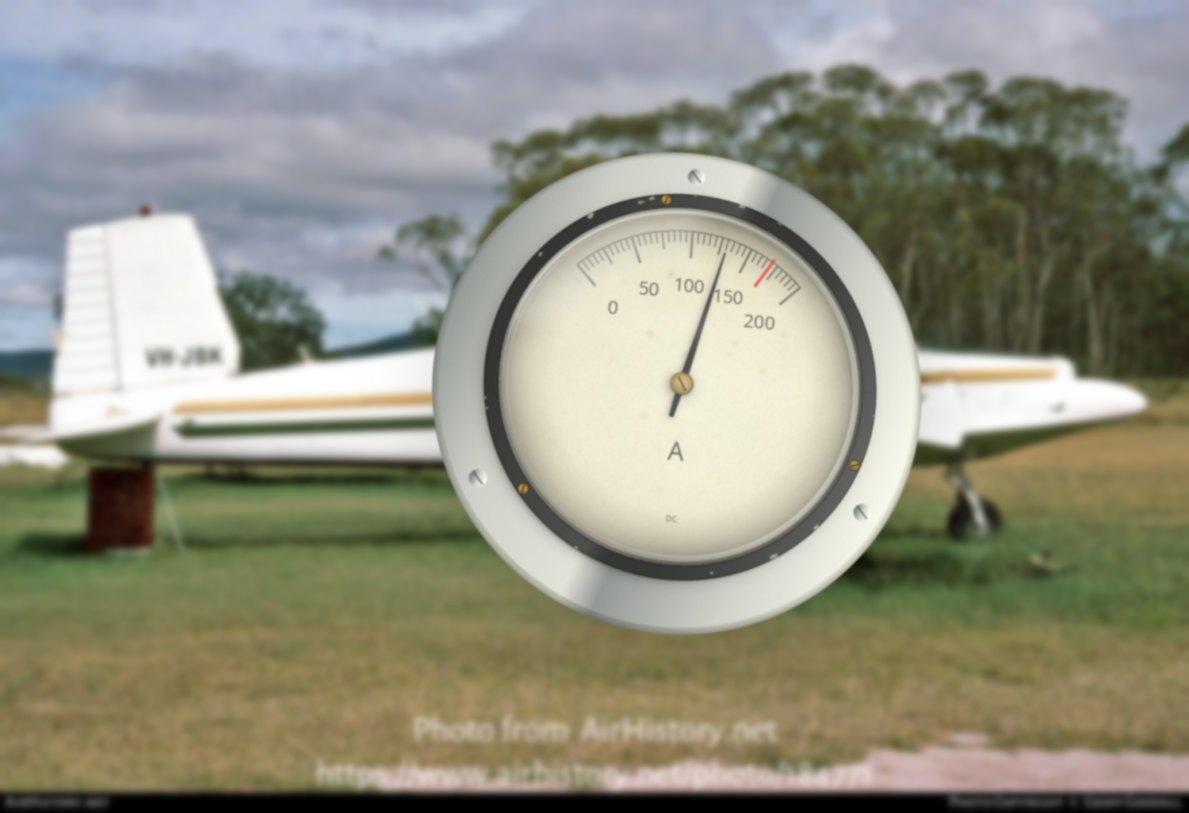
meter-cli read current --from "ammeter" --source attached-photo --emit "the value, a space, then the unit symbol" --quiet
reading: 130 A
